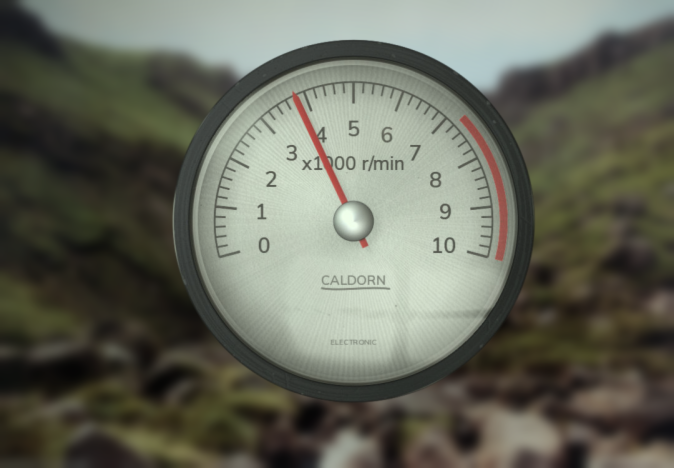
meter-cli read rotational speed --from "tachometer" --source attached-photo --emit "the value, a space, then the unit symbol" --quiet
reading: 3800 rpm
